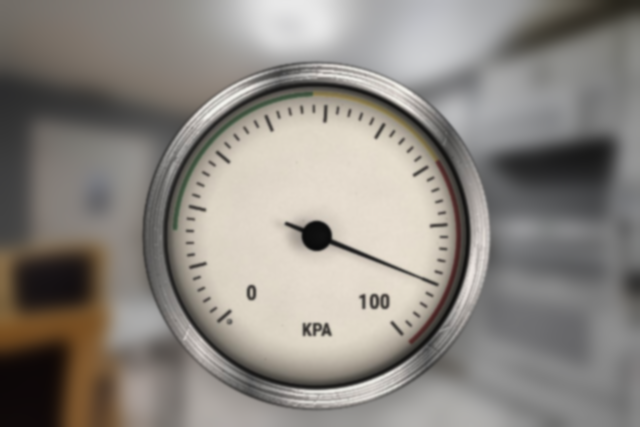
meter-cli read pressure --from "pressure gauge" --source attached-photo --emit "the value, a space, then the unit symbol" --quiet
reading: 90 kPa
